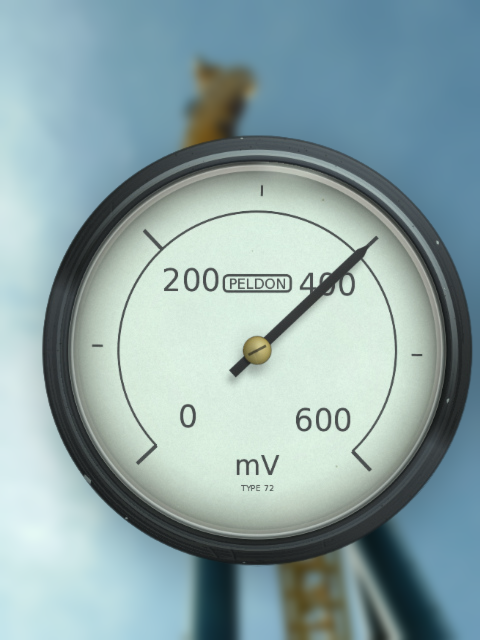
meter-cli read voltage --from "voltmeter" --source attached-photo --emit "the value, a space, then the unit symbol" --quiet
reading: 400 mV
